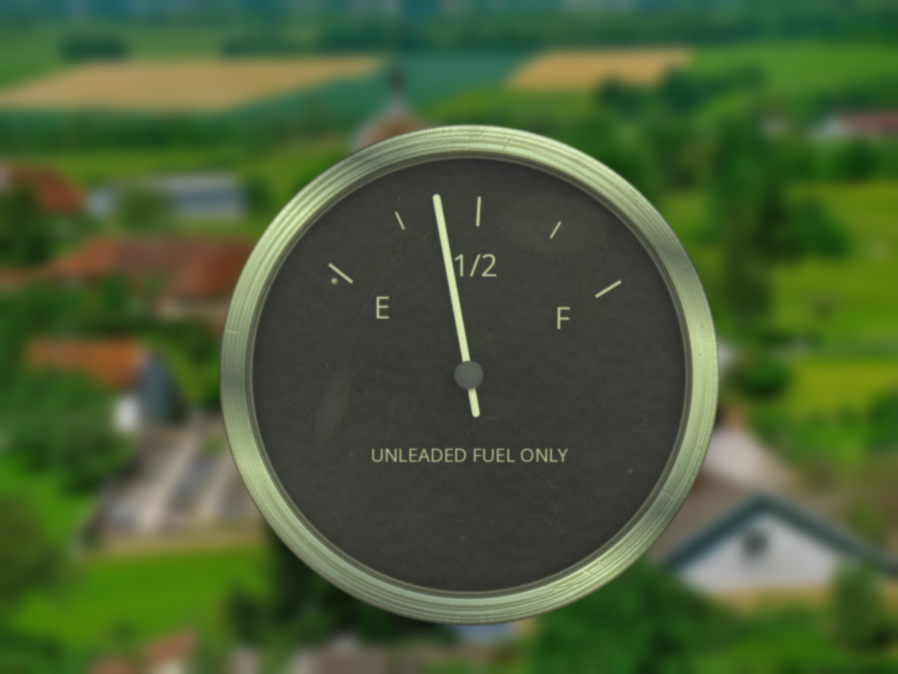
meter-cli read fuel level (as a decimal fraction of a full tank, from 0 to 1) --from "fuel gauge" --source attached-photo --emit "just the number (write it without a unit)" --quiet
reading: 0.375
